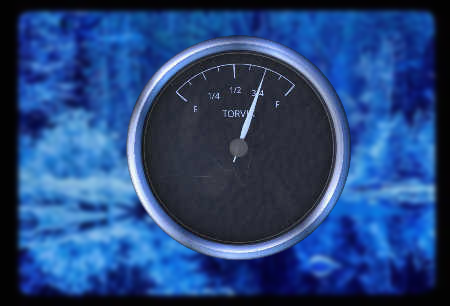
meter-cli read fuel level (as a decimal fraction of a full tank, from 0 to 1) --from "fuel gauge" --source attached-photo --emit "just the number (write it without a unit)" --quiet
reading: 0.75
